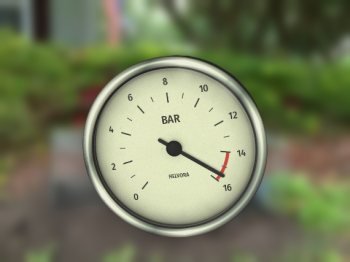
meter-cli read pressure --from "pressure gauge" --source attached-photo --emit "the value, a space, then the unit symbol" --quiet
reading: 15.5 bar
